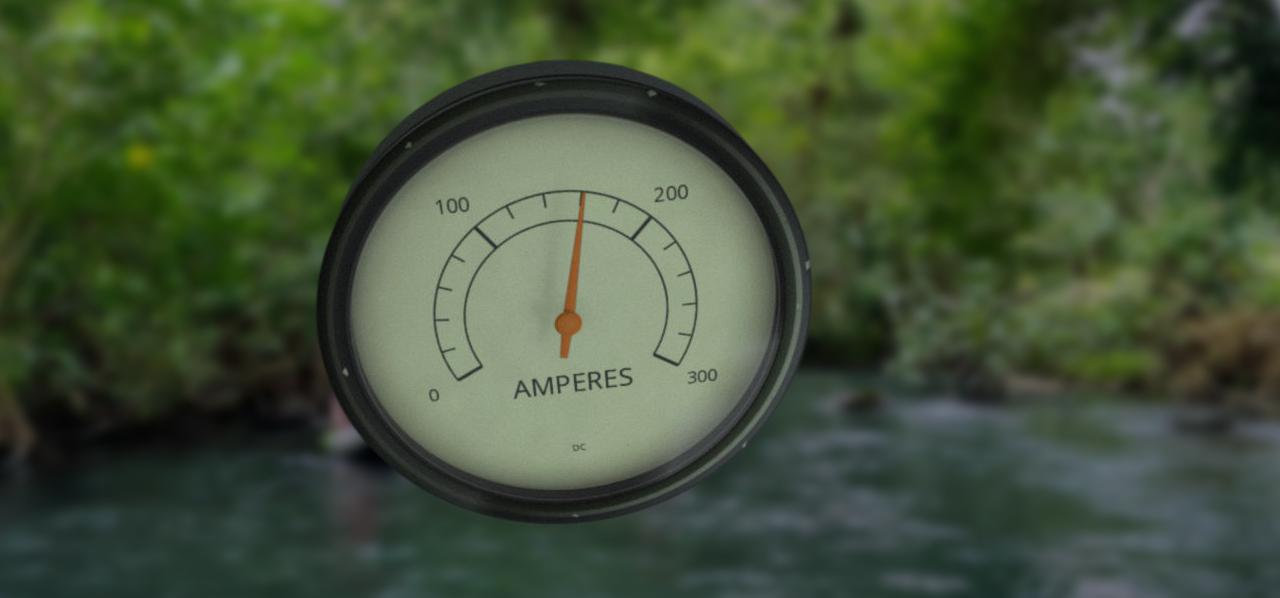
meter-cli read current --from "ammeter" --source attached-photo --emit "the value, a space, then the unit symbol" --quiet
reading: 160 A
